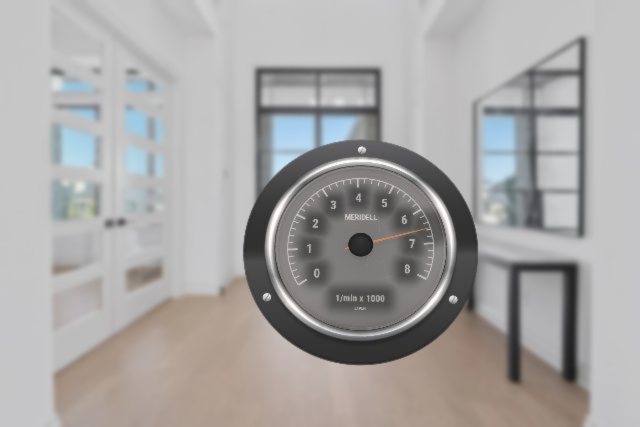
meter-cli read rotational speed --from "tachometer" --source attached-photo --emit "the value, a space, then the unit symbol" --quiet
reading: 6600 rpm
